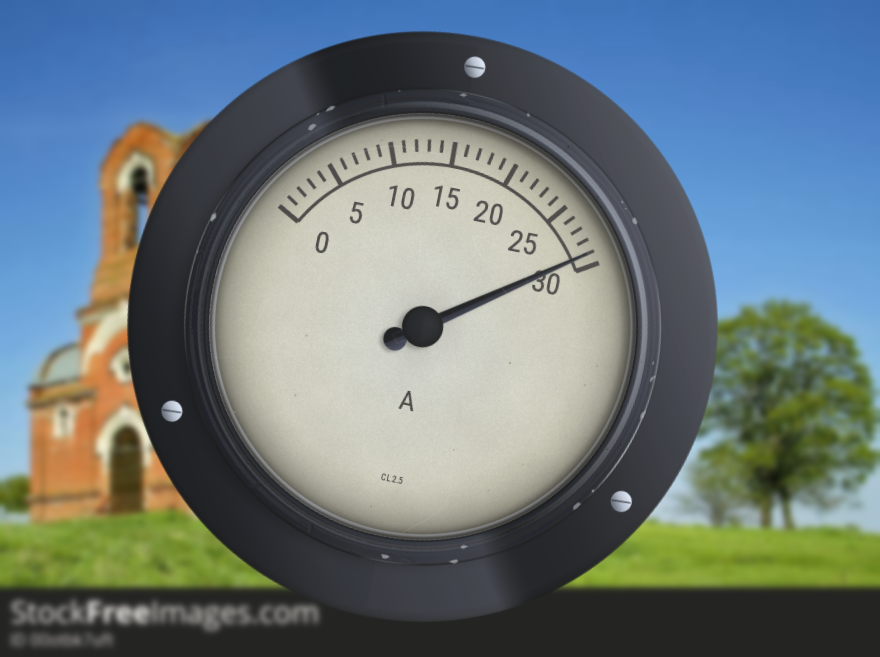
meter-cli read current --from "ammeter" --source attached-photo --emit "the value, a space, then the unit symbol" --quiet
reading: 29 A
